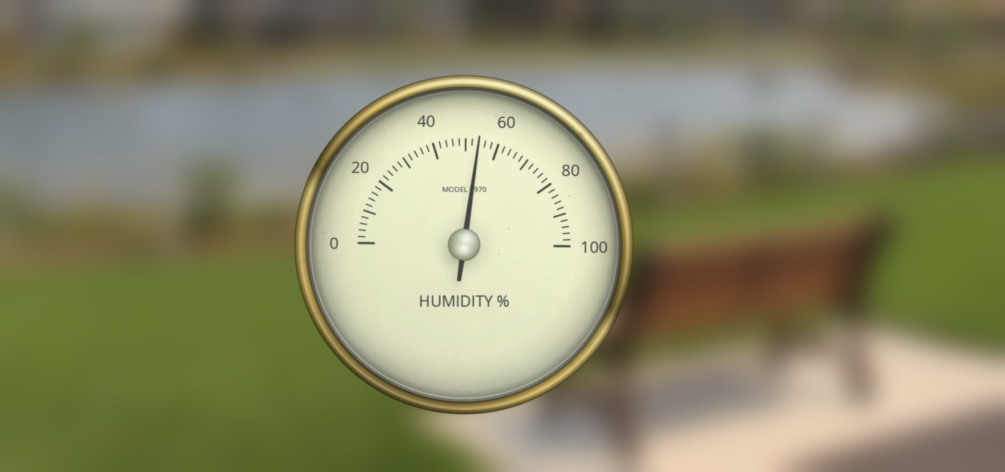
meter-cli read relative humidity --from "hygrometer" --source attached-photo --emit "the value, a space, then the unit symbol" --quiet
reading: 54 %
